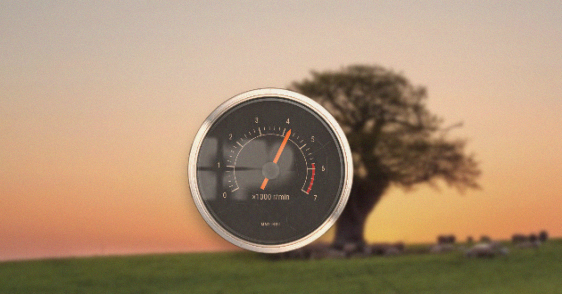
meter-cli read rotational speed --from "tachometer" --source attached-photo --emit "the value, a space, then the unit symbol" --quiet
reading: 4200 rpm
